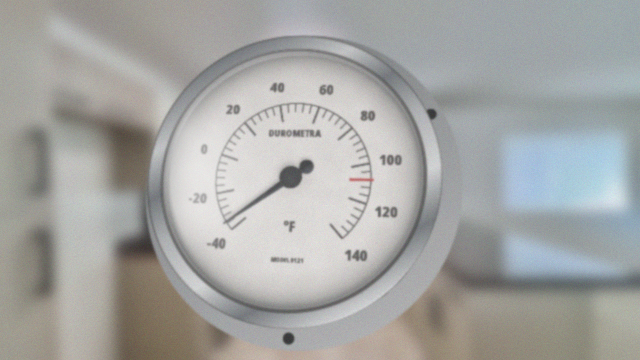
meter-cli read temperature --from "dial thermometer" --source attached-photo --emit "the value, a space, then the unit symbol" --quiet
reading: -36 °F
